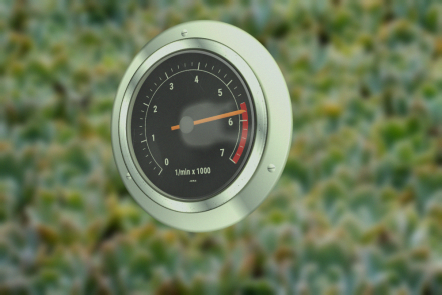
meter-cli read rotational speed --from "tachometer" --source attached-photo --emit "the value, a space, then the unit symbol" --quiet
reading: 5800 rpm
